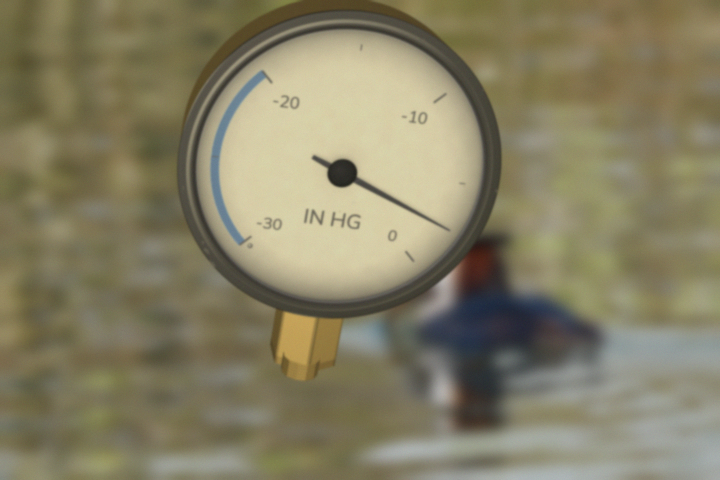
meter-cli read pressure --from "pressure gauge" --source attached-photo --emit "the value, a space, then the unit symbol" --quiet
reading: -2.5 inHg
